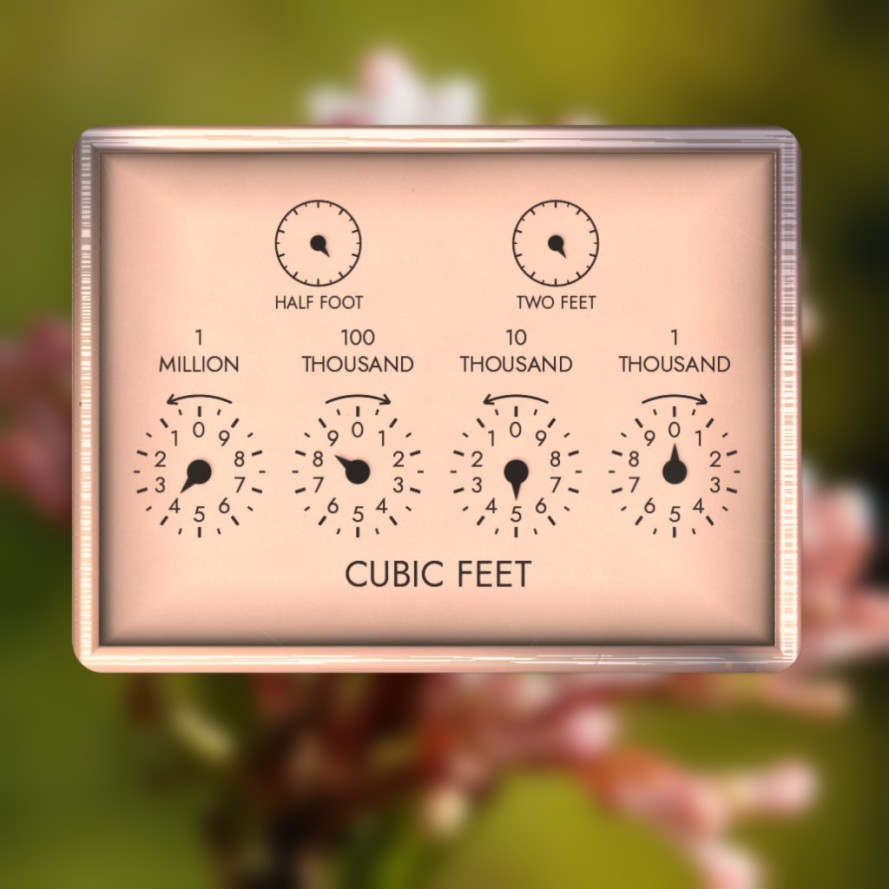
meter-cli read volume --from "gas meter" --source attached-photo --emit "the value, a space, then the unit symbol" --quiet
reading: 385000 ft³
